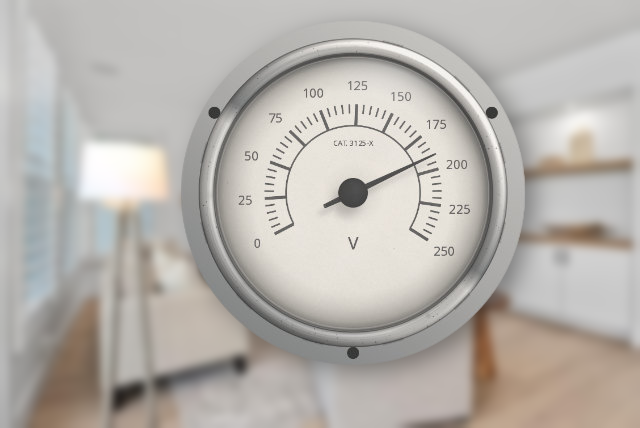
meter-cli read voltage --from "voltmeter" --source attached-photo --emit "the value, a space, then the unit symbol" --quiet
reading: 190 V
